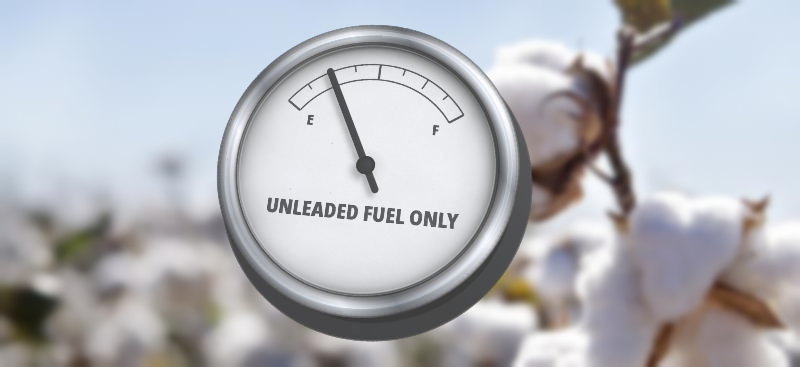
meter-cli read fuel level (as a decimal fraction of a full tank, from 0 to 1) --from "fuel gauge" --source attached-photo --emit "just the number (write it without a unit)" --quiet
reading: 0.25
